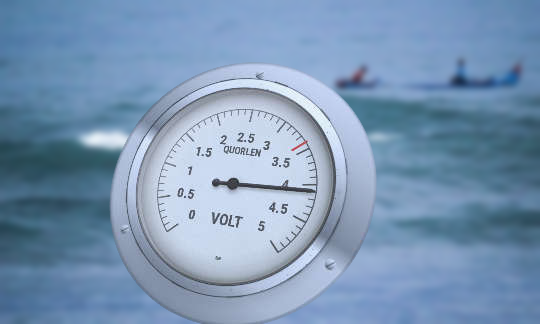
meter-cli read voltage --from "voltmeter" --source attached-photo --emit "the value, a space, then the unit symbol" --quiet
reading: 4.1 V
